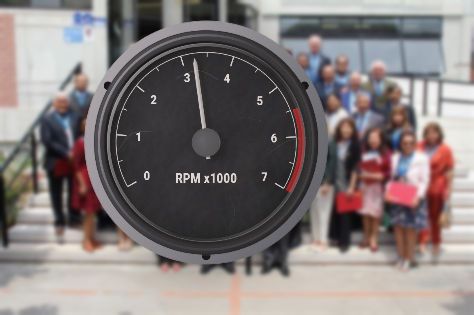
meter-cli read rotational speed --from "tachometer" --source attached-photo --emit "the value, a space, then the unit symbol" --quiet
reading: 3250 rpm
